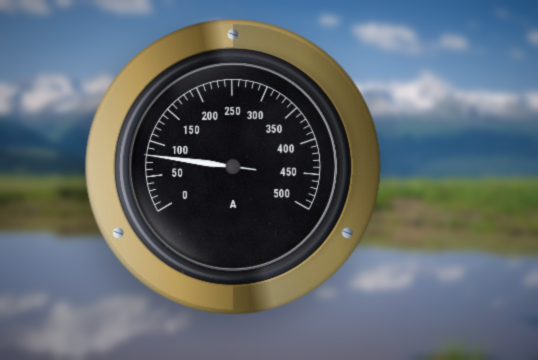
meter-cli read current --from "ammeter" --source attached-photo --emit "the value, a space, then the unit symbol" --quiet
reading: 80 A
